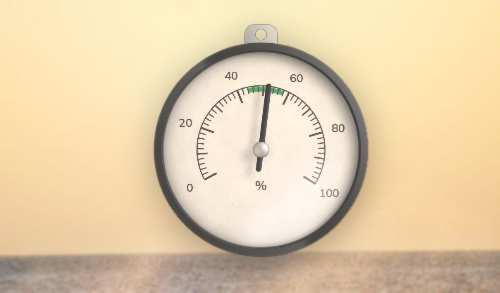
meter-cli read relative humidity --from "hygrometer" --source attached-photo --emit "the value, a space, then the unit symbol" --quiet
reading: 52 %
